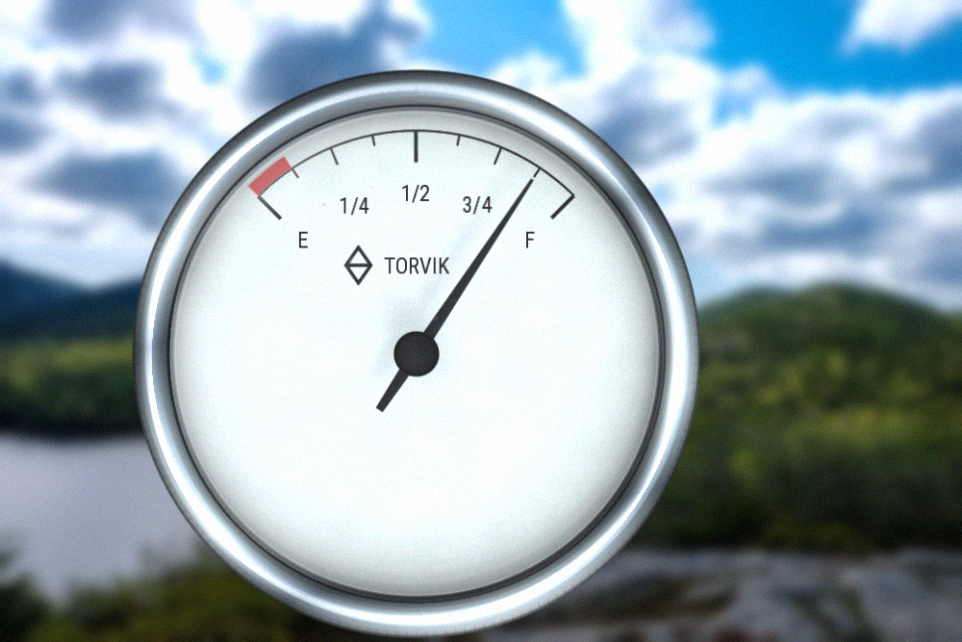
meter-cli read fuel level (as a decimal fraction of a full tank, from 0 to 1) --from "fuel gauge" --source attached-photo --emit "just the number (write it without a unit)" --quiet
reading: 0.875
